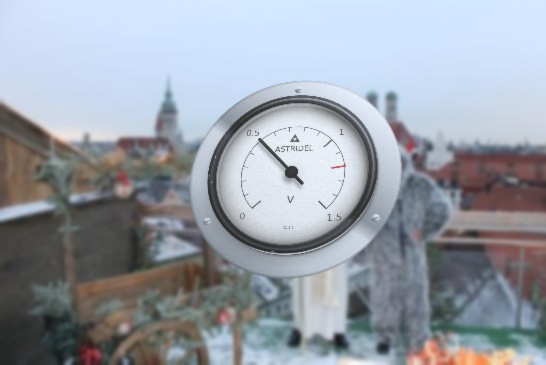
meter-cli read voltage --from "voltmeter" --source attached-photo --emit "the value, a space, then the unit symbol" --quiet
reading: 0.5 V
